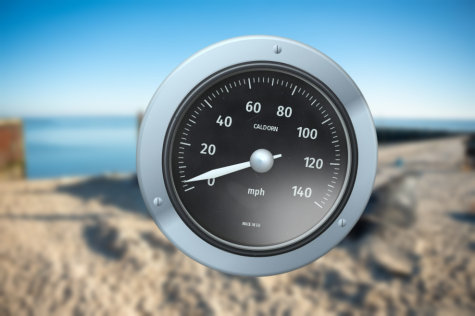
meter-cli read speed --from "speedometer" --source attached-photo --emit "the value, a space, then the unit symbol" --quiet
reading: 4 mph
